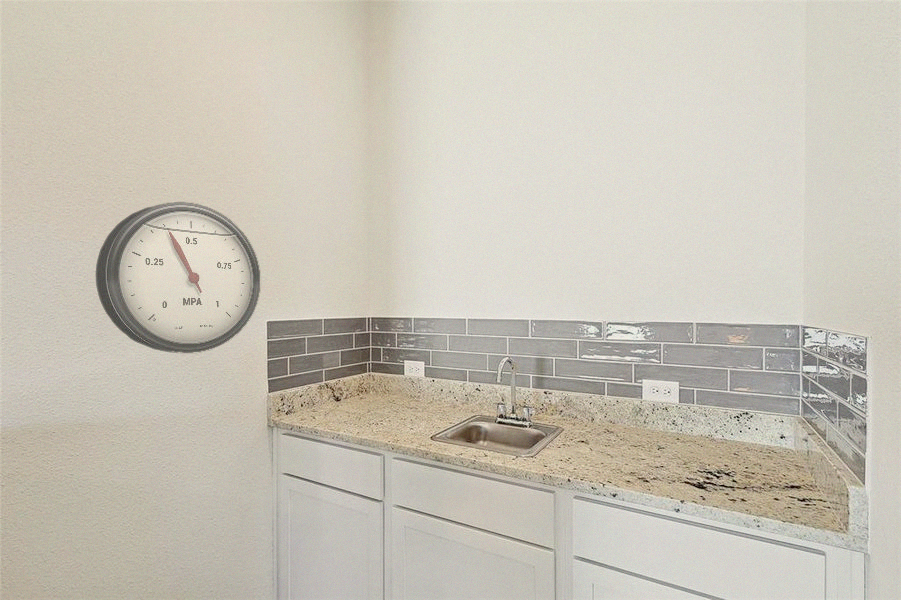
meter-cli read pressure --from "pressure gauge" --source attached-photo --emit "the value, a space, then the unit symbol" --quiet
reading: 0.4 MPa
